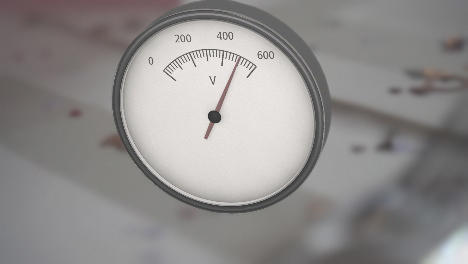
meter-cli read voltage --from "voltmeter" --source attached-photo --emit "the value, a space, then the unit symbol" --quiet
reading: 500 V
